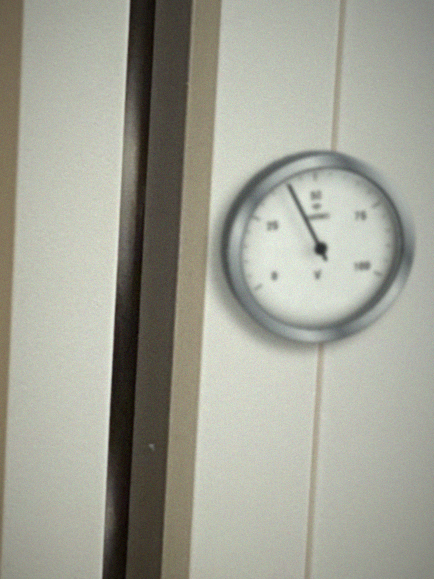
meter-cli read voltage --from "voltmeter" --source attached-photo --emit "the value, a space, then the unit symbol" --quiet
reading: 40 V
